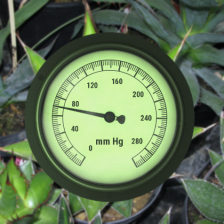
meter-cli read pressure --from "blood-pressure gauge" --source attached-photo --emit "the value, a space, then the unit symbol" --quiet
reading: 70 mmHg
